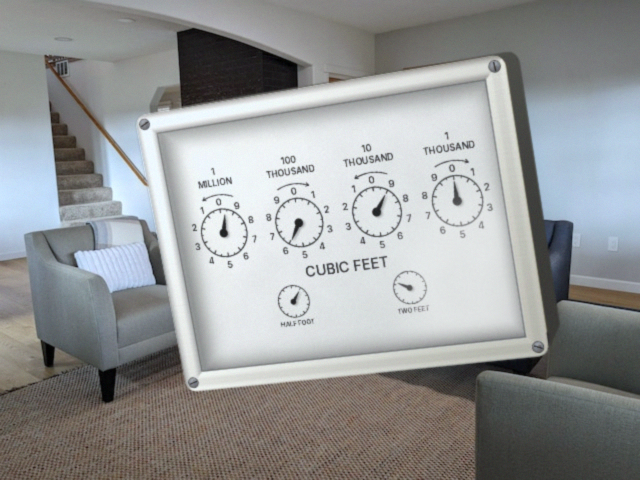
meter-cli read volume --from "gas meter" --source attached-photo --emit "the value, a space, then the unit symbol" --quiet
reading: 959000 ft³
